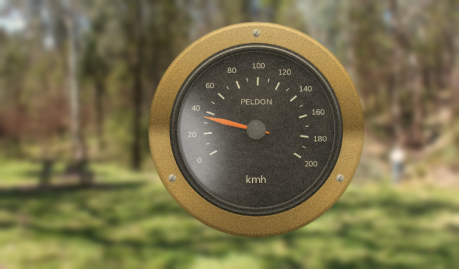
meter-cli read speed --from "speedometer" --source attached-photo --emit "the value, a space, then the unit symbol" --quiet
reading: 35 km/h
